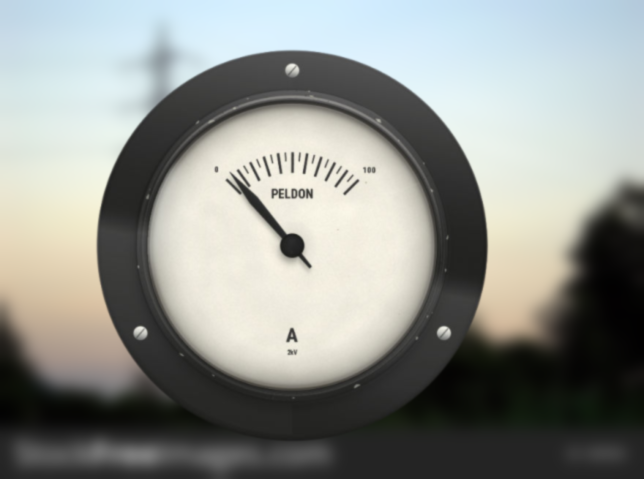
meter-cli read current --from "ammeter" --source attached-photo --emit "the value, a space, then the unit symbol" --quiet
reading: 5 A
